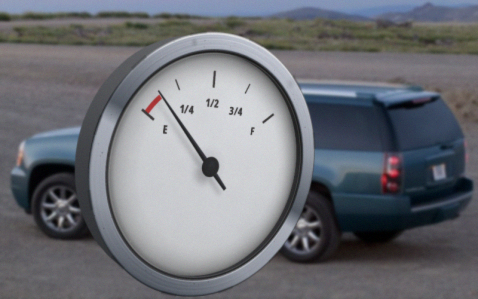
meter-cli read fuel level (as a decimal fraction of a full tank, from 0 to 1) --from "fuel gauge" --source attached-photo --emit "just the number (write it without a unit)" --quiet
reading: 0.125
